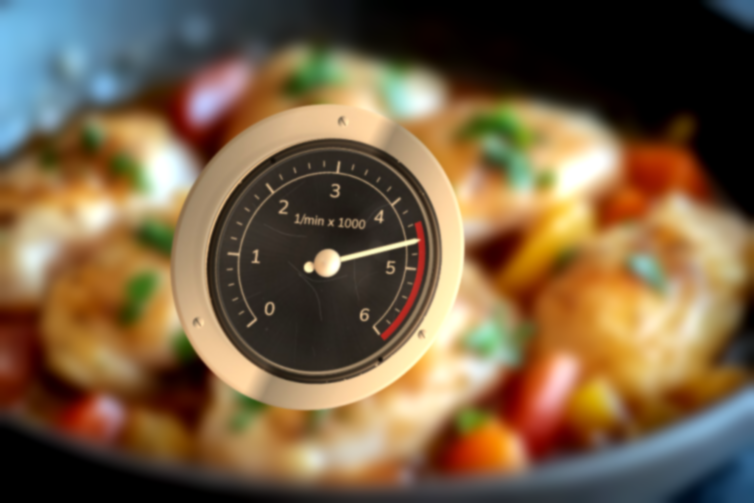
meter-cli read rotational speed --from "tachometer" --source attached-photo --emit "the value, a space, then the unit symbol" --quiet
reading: 4600 rpm
